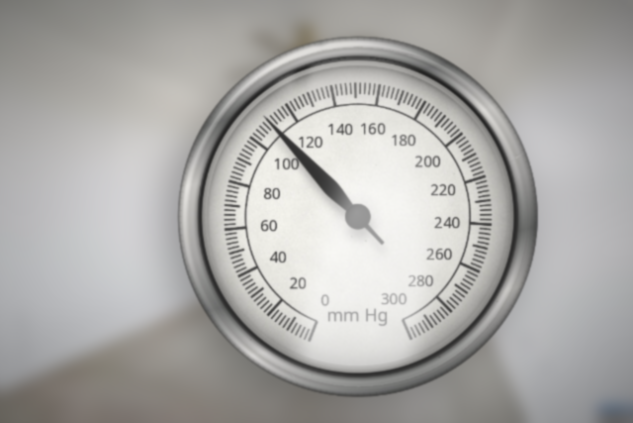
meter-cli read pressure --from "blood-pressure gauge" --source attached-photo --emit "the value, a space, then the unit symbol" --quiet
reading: 110 mmHg
